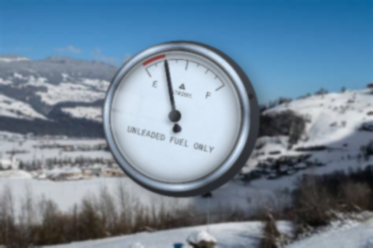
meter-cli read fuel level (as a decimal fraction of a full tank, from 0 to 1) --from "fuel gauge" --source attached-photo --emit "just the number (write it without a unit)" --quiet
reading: 0.25
